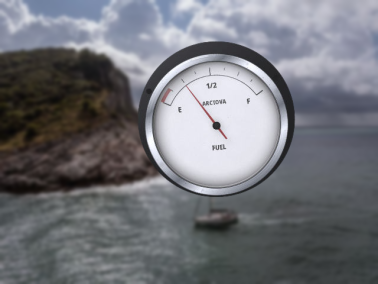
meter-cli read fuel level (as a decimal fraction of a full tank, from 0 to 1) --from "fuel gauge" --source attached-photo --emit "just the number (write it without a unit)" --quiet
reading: 0.25
